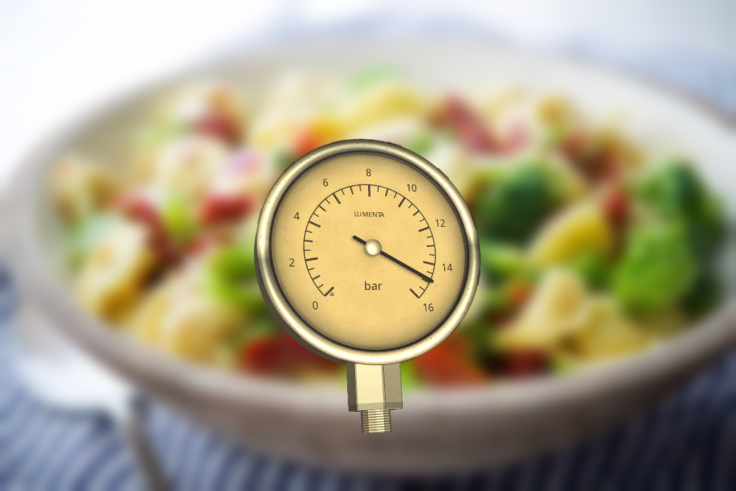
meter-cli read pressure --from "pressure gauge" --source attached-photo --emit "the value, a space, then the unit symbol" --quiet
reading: 15 bar
